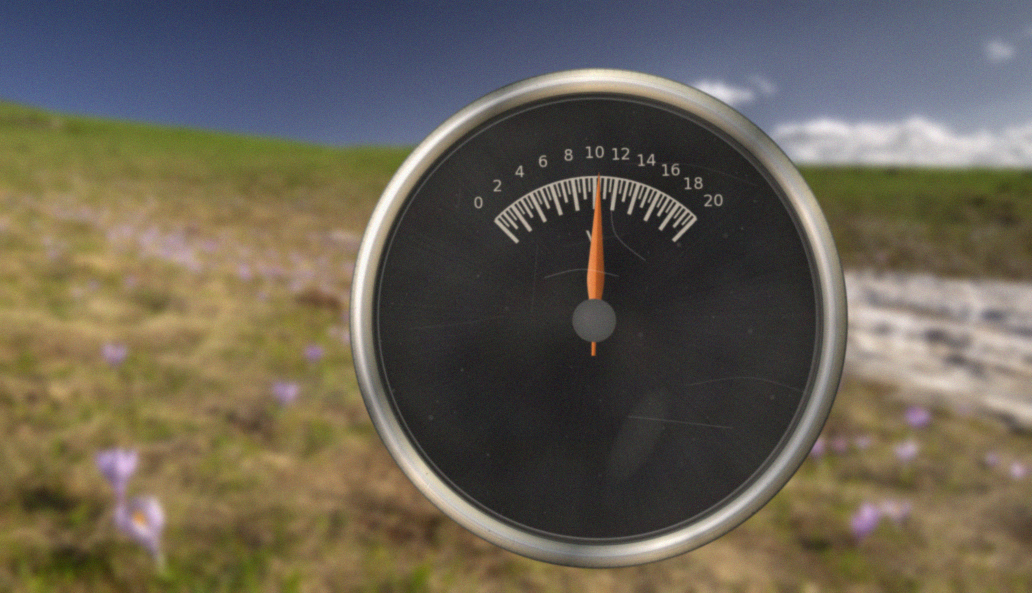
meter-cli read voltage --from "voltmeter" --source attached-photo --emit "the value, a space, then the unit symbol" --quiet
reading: 10.5 V
